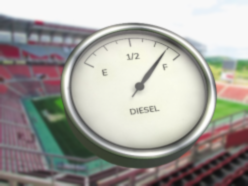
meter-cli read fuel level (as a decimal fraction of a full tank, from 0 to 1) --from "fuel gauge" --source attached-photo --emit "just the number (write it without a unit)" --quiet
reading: 0.875
